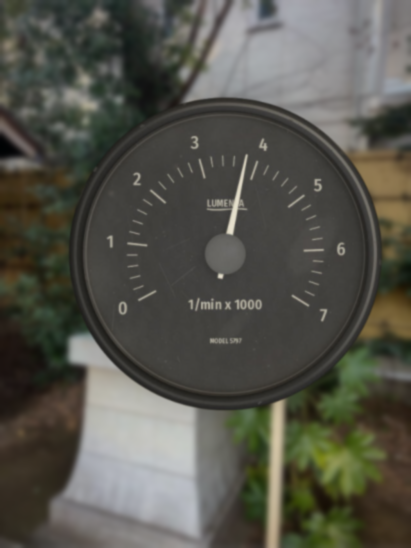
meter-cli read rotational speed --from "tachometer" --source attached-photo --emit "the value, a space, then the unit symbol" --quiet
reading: 3800 rpm
